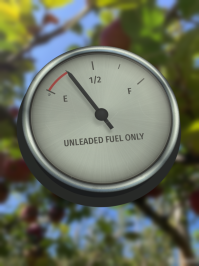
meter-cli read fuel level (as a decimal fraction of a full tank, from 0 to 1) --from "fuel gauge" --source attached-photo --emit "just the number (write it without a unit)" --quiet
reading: 0.25
